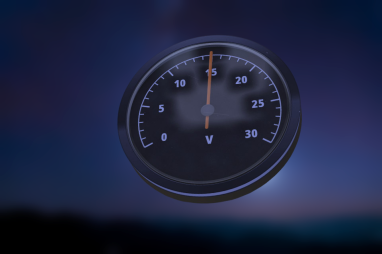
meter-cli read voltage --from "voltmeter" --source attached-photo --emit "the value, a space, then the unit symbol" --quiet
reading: 15 V
